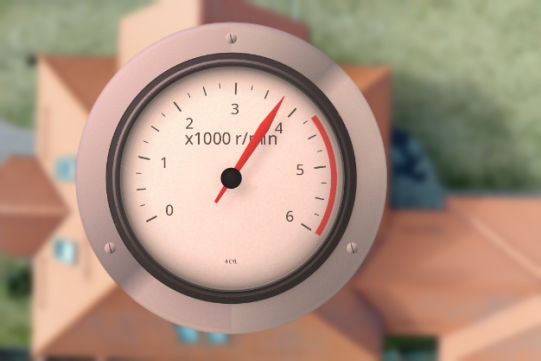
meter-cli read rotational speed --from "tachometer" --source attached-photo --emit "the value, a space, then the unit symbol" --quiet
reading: 3750 rpm
